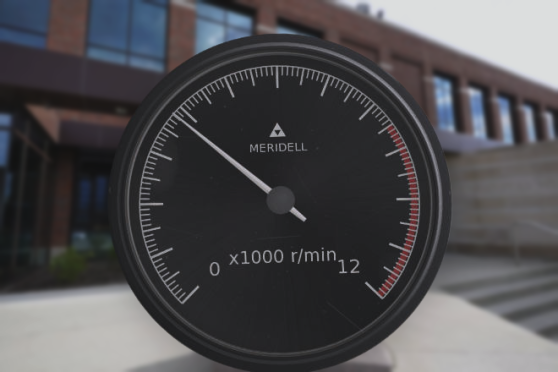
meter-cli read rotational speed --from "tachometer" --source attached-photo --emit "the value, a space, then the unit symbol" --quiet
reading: 3800 rpm
